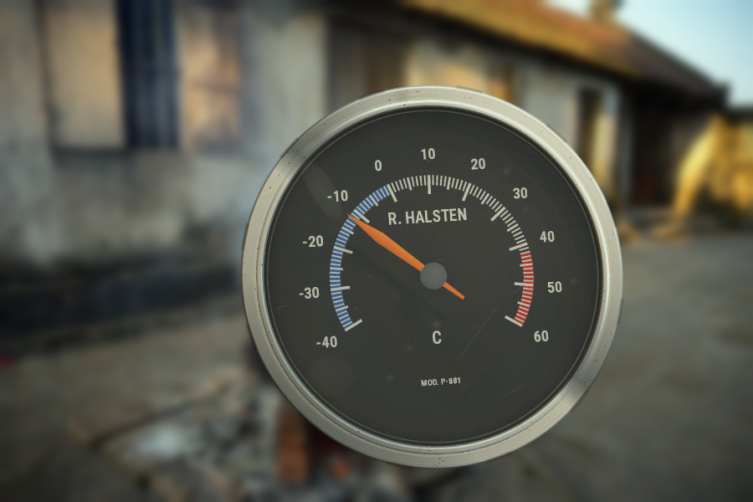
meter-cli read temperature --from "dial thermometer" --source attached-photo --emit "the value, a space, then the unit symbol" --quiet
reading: -12 °C
